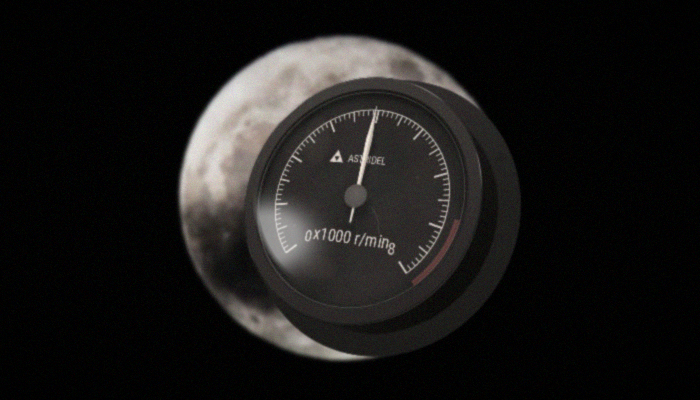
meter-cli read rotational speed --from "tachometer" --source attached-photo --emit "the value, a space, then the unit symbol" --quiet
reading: 4000 rpm
